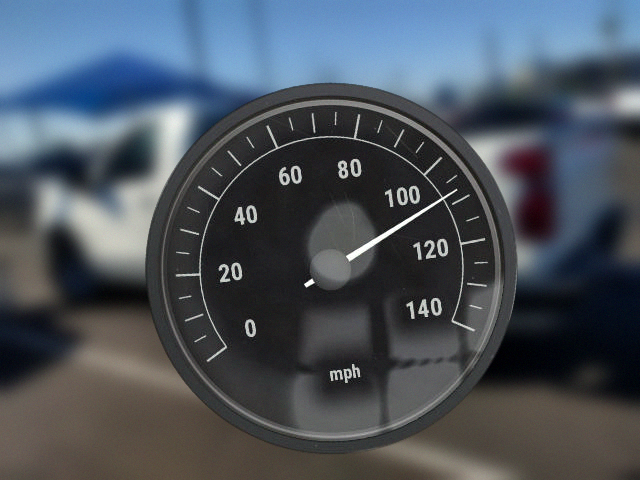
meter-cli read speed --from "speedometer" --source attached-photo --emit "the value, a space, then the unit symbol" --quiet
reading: 107.5 mph
